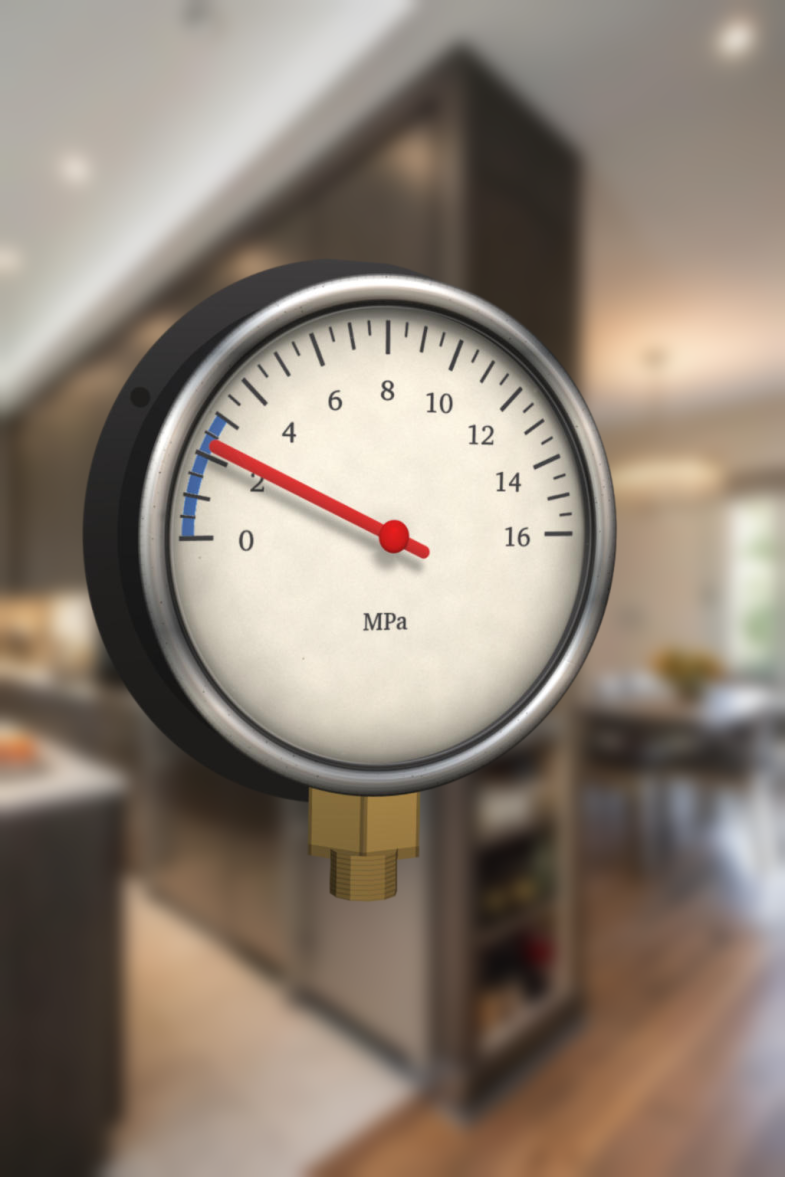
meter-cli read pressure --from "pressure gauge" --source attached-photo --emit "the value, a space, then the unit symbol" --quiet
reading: 2.25 MPa
